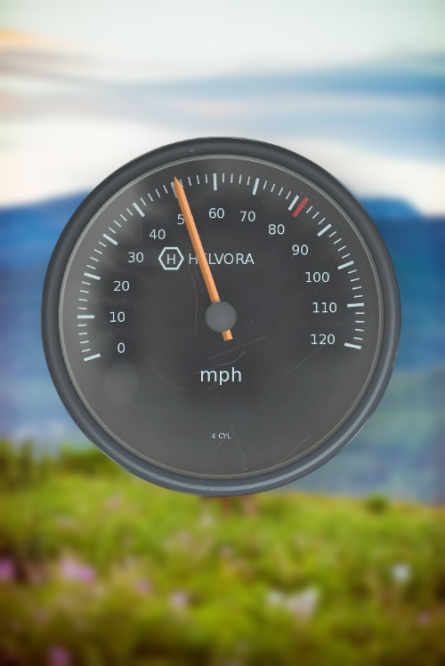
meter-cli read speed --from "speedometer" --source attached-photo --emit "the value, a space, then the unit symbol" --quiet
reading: 51 mph
